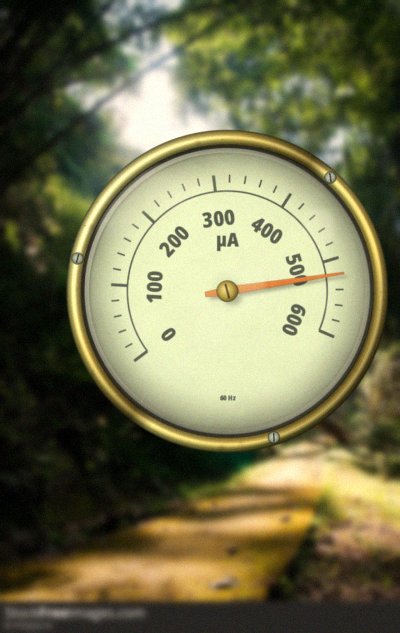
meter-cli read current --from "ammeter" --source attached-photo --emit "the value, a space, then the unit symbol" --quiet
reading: 520 µA
